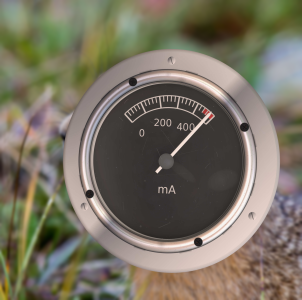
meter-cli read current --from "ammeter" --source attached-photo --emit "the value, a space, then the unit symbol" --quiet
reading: 480 mA
